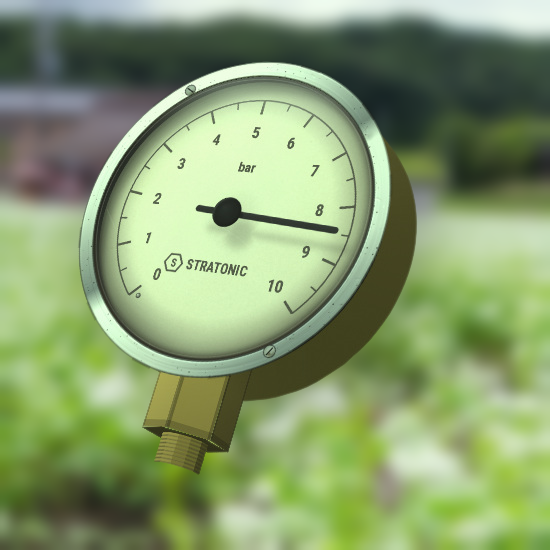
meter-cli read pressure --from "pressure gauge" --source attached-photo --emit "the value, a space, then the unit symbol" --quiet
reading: 8.5 bar
